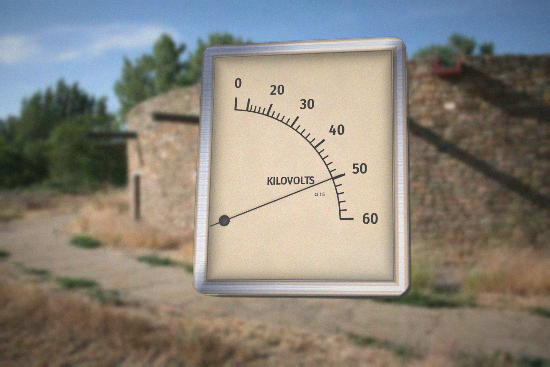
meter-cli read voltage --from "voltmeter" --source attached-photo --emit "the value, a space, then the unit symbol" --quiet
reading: 50 kV
